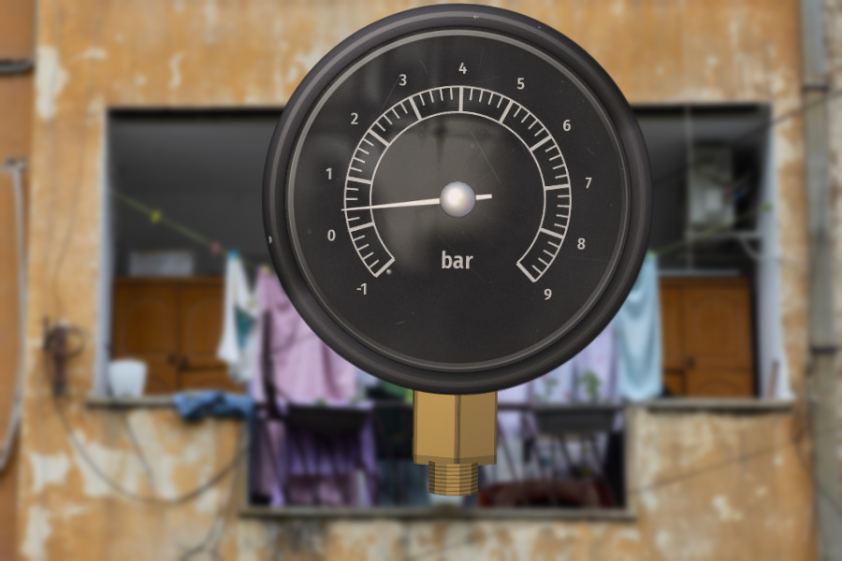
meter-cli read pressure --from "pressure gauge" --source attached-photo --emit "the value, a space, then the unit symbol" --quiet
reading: 0.4 bar
